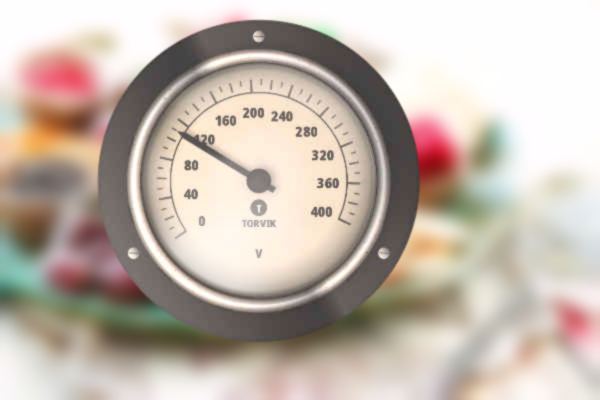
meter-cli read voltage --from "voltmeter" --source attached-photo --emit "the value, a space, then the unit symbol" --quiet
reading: 110 V
